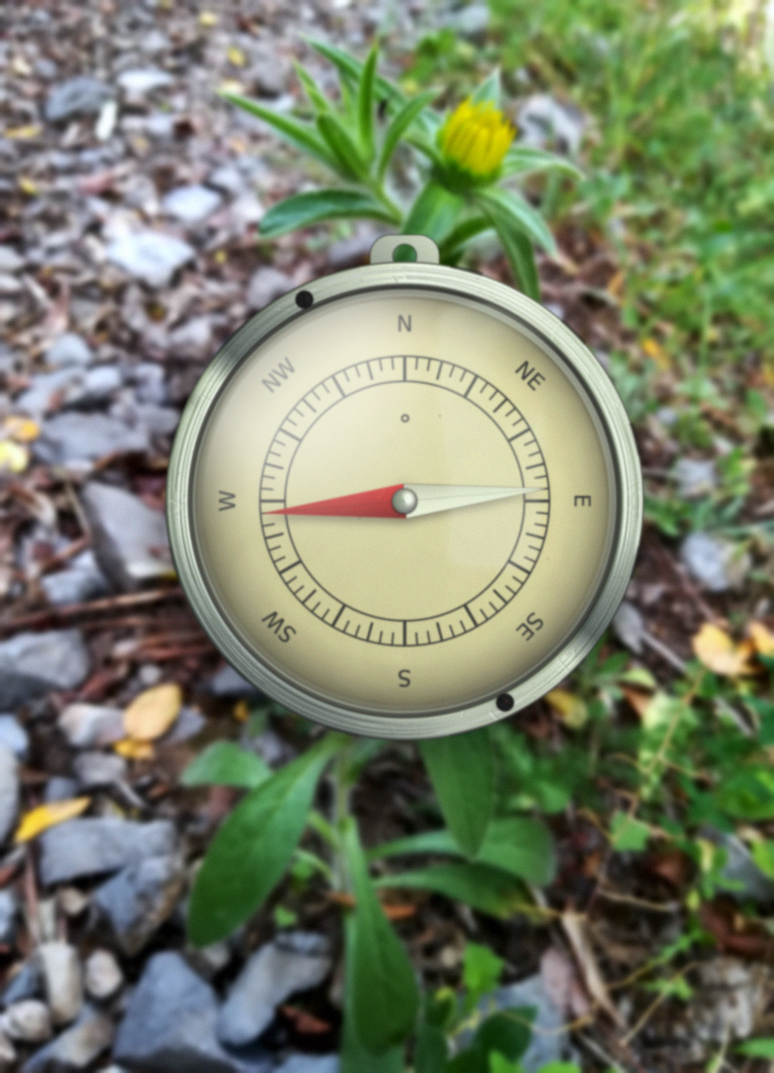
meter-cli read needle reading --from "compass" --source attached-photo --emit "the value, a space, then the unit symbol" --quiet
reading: 265 °
